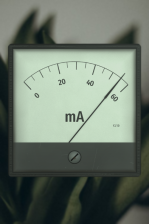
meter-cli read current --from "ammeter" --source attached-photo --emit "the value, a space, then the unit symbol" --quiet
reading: 55 mA
